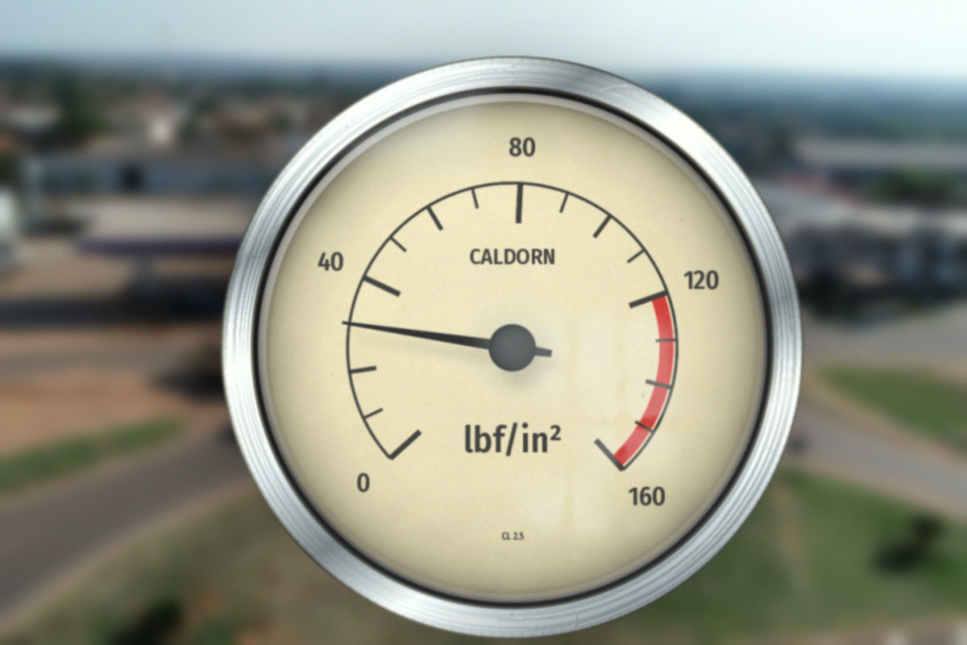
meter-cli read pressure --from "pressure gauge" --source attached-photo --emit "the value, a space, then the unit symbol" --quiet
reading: 30 psi
